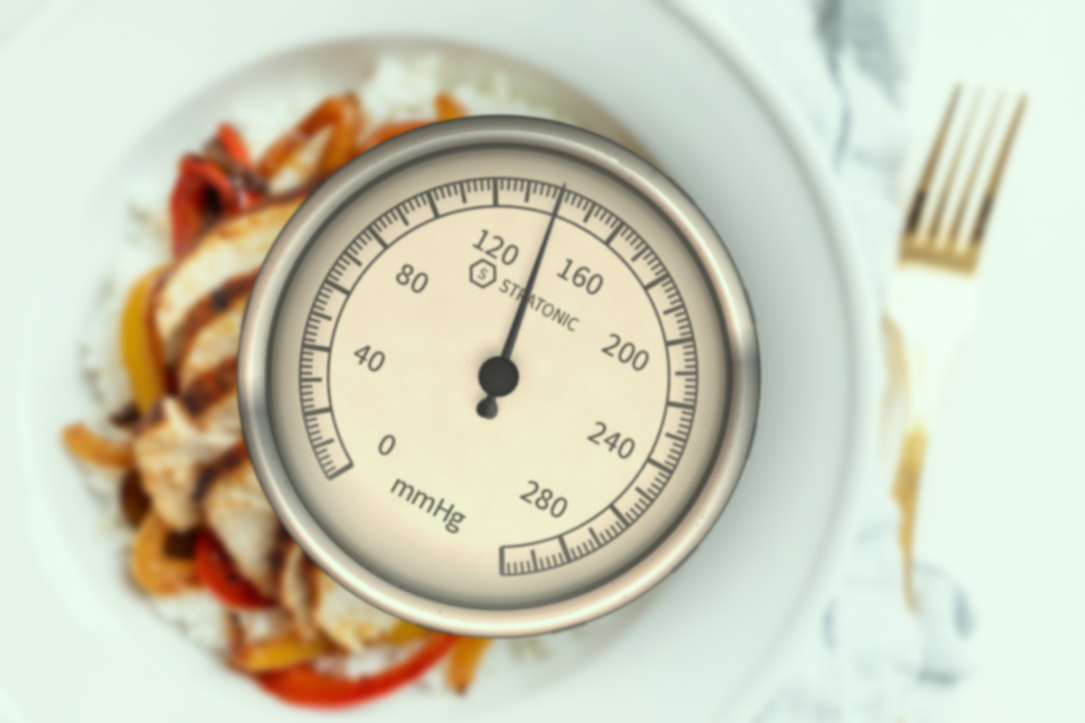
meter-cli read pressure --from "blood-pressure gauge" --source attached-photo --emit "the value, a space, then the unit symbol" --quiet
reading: 140 mmHg
